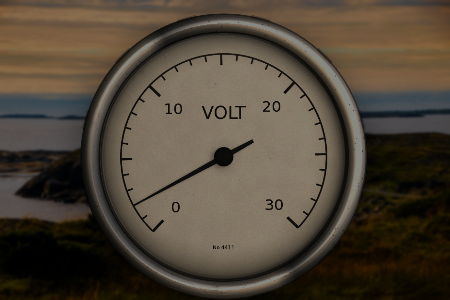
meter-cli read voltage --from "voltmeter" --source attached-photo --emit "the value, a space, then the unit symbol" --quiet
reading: 2 V
